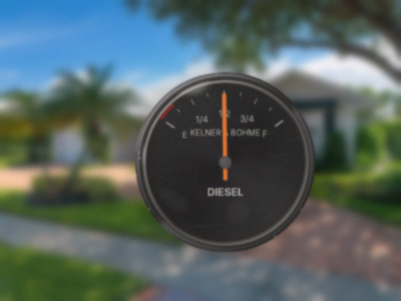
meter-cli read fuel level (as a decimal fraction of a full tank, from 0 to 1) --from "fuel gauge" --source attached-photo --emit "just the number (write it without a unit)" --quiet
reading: 0.5
